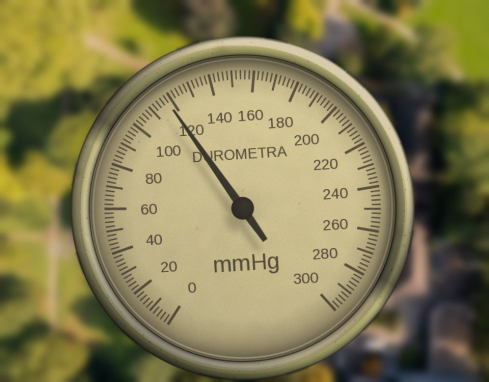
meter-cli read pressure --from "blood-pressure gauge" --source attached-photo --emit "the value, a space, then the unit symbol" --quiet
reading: 118 mmHg
